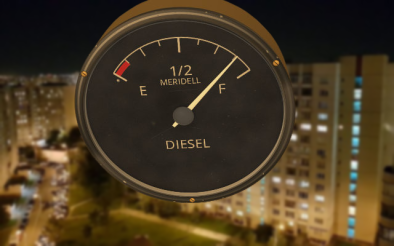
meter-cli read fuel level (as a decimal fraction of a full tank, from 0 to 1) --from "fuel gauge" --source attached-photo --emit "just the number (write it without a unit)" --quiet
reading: 0.875
